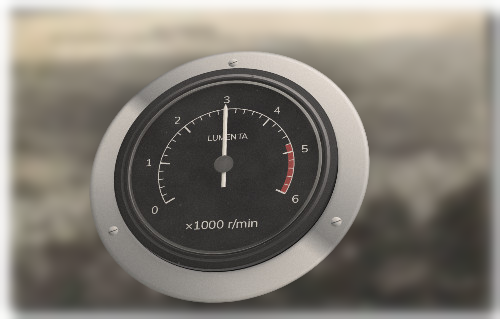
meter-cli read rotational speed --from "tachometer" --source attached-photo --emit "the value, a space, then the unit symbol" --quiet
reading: 3000 rpm
